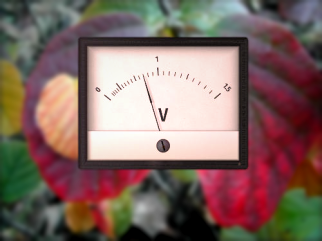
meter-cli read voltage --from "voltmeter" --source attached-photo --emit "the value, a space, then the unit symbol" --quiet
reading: 0.85 V
